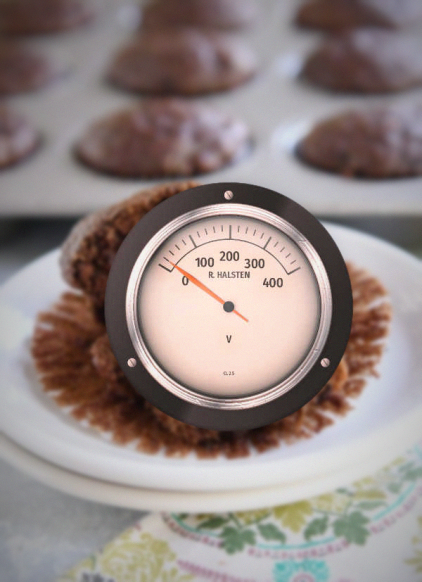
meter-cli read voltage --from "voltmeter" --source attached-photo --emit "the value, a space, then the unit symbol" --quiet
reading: 20 V
